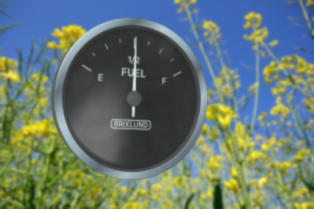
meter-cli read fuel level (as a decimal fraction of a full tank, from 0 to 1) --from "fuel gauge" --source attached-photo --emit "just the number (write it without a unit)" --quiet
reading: 0.5
